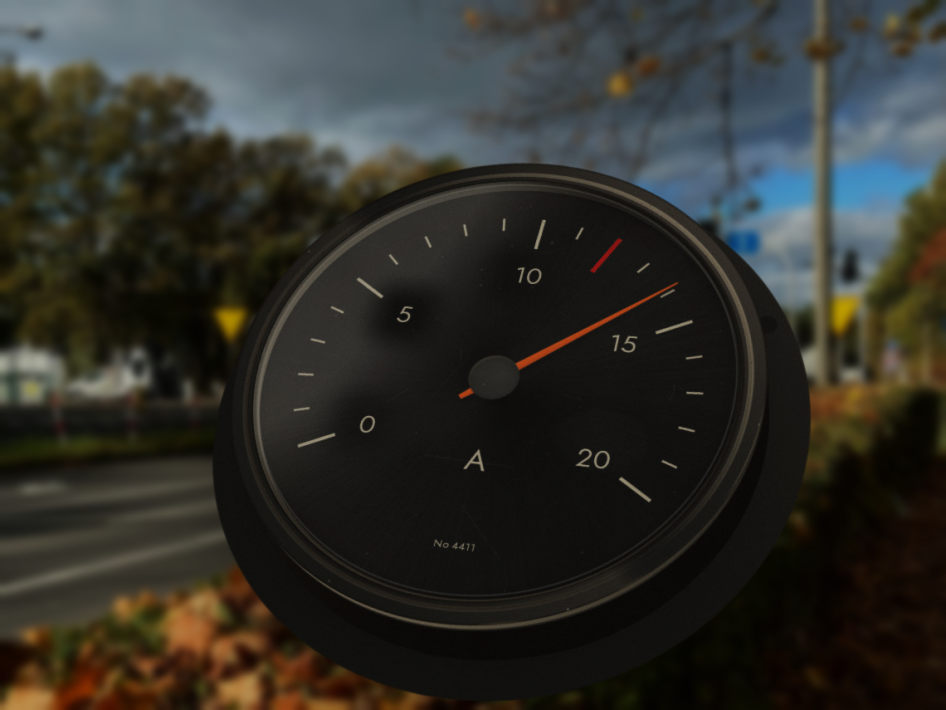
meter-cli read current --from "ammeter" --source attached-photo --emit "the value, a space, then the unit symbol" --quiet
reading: 14 A
